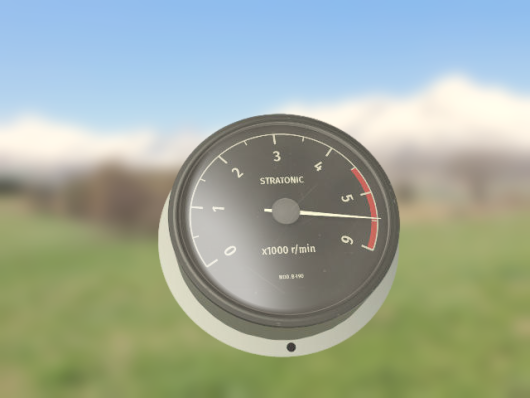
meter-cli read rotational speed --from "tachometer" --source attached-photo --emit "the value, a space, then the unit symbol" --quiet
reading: 5500 rpm
